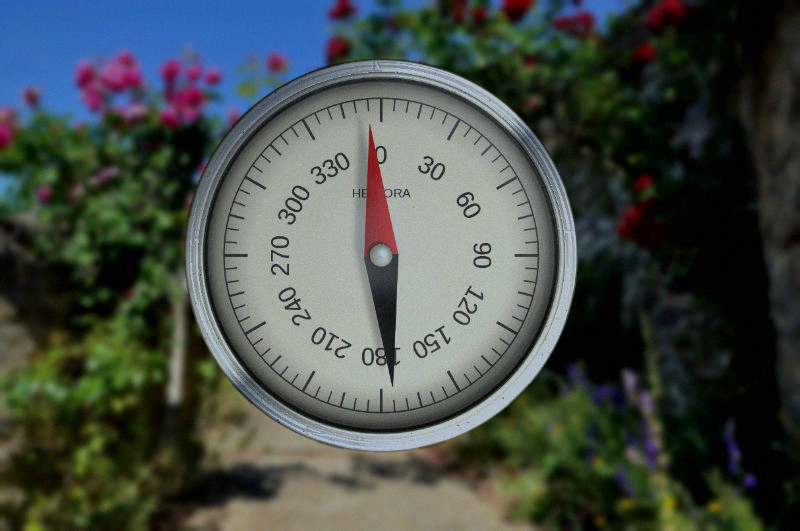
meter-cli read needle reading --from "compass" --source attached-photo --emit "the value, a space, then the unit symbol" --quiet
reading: 355 °
